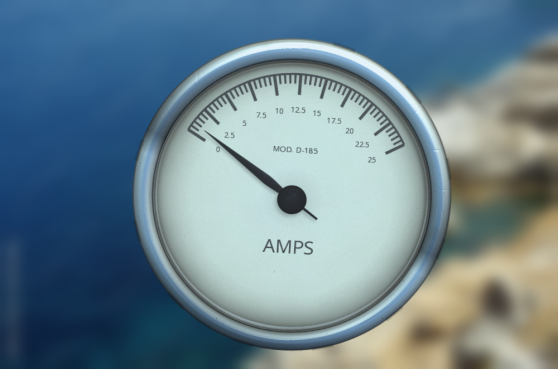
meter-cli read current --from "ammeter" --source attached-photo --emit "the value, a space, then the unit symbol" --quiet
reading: 1 A
